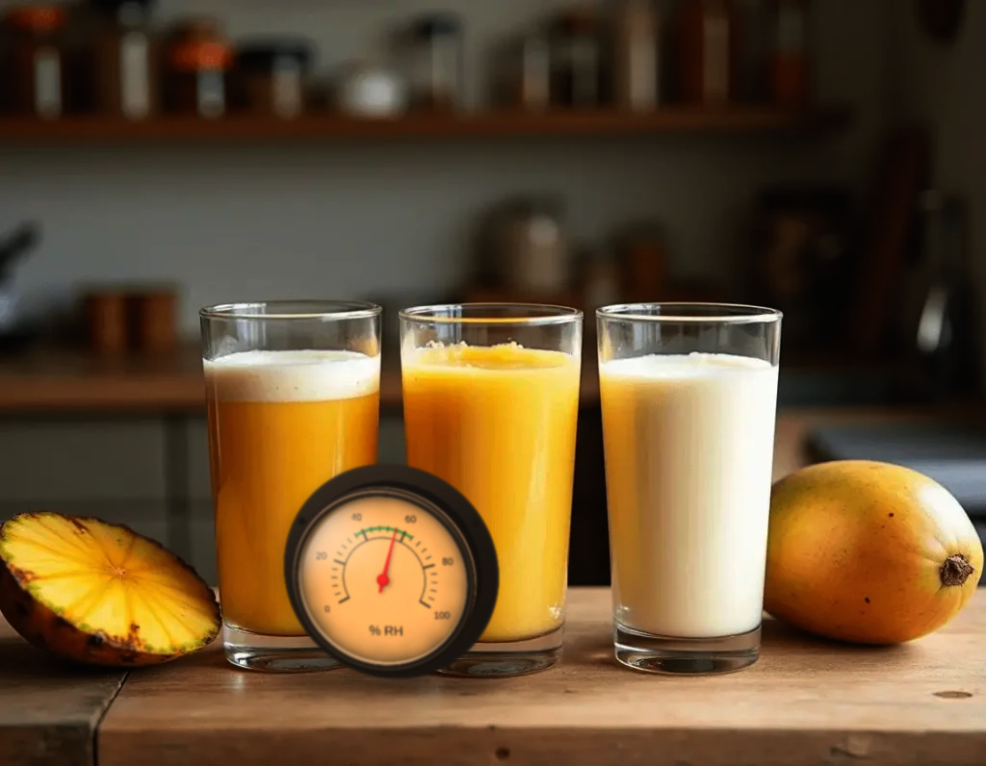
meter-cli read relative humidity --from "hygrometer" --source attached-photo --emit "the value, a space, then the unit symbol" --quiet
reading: 56 %
